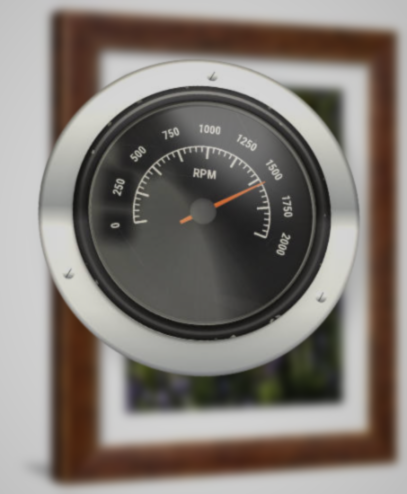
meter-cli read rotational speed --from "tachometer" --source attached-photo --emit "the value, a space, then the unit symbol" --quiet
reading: 1550 rpm
